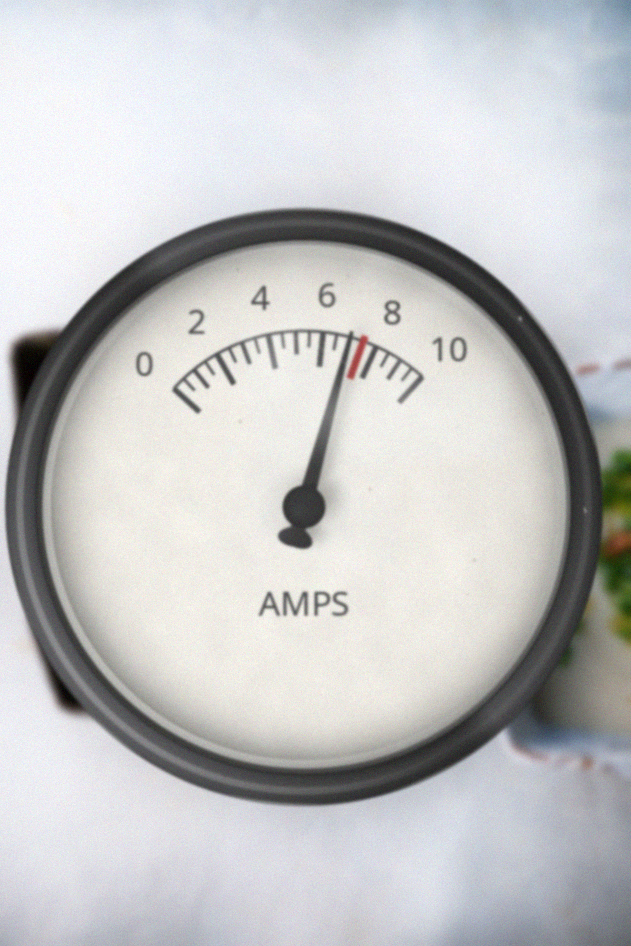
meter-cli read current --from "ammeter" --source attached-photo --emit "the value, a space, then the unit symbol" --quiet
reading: 7 A
